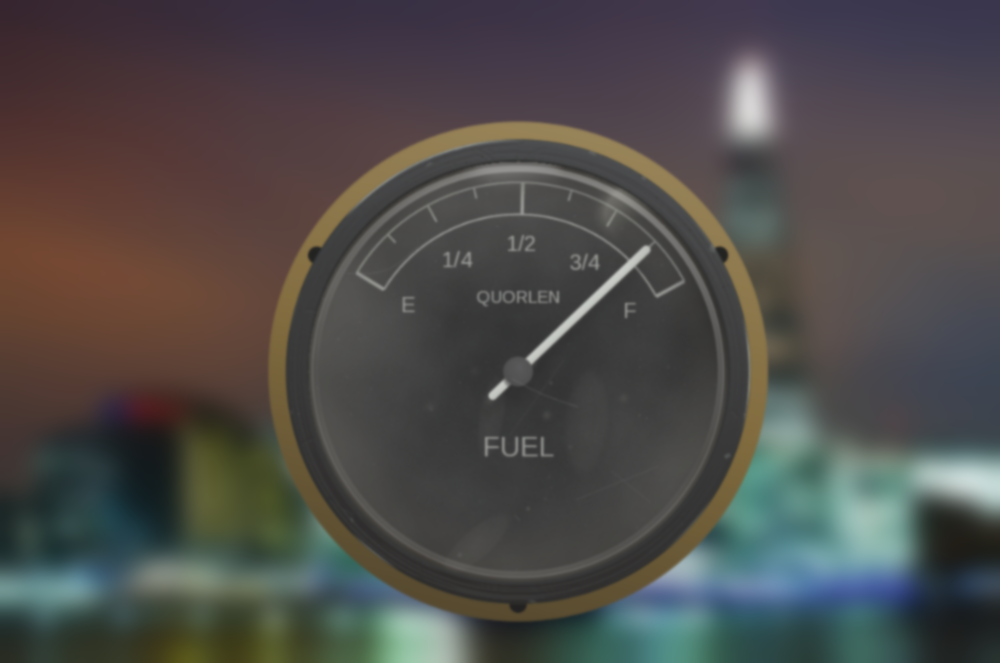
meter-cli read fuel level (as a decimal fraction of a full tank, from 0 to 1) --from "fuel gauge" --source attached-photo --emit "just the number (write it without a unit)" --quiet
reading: 0.875
